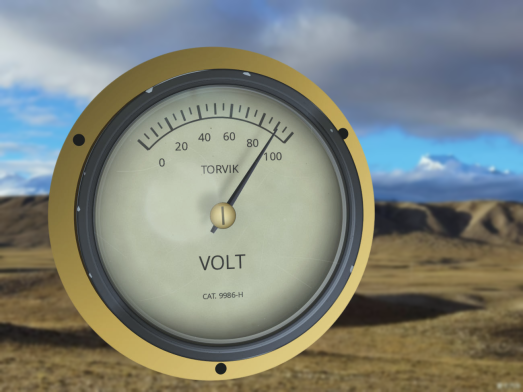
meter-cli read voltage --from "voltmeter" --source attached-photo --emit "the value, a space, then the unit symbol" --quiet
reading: 90 V
